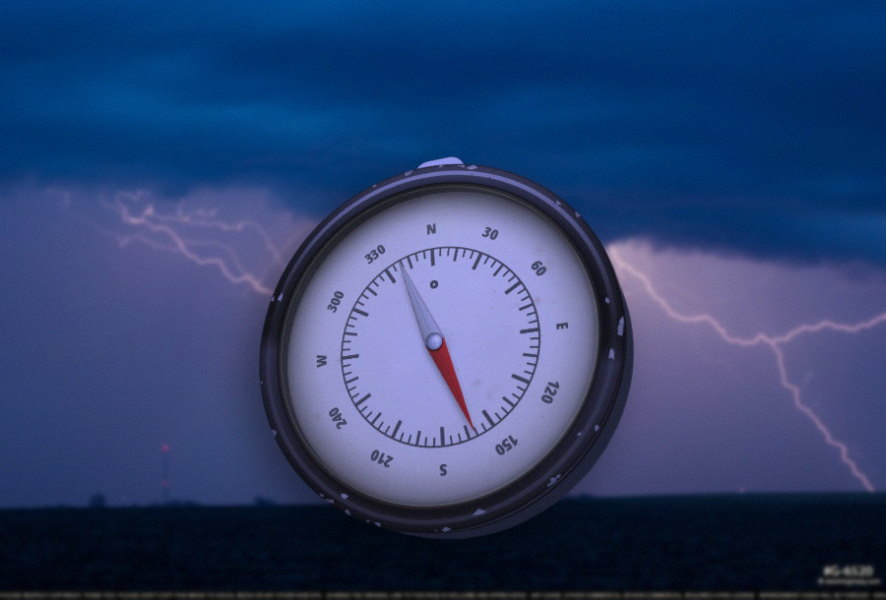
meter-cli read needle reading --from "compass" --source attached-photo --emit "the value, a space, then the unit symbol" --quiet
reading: 160 °
